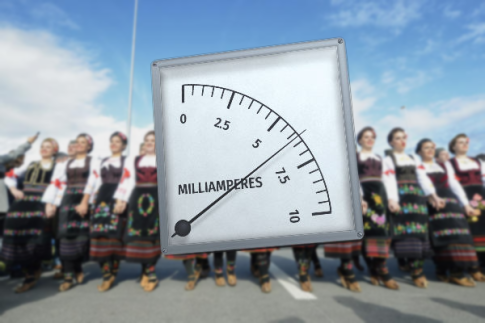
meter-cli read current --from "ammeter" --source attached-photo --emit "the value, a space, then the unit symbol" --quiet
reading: 6.25 mA
